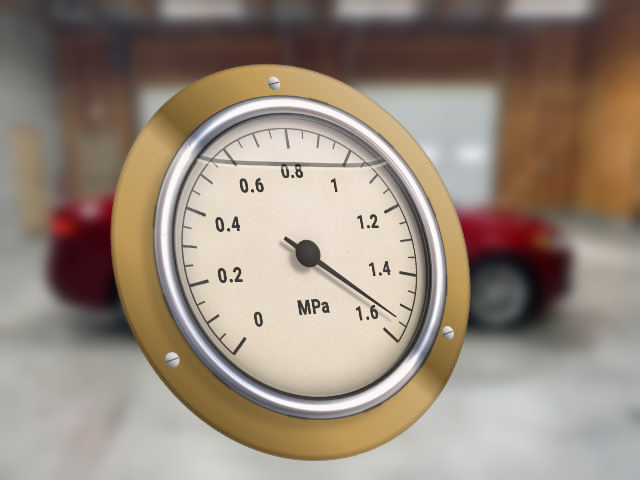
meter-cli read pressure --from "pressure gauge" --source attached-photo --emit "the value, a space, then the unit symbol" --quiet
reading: 1.55 MPa
